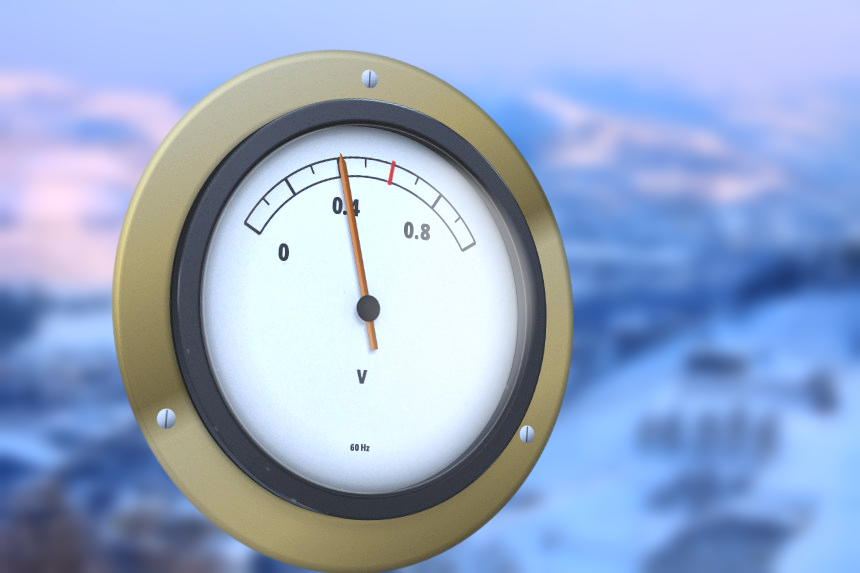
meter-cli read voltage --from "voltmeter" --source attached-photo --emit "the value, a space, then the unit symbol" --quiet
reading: 0.4 V
